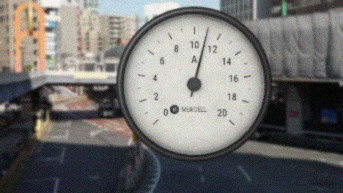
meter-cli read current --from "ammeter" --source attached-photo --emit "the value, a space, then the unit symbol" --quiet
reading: 11 A
